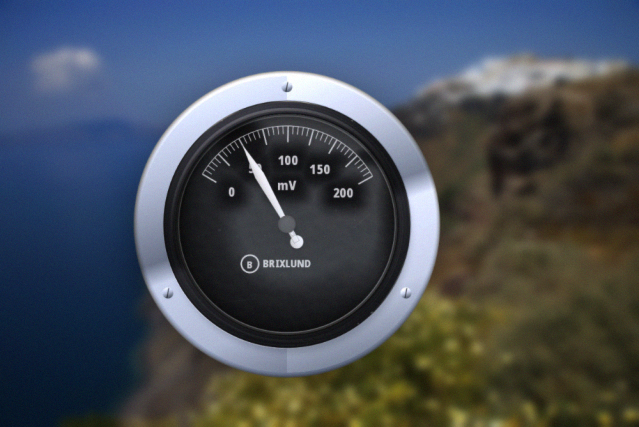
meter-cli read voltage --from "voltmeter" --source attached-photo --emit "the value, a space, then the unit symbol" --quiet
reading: 50 mV
